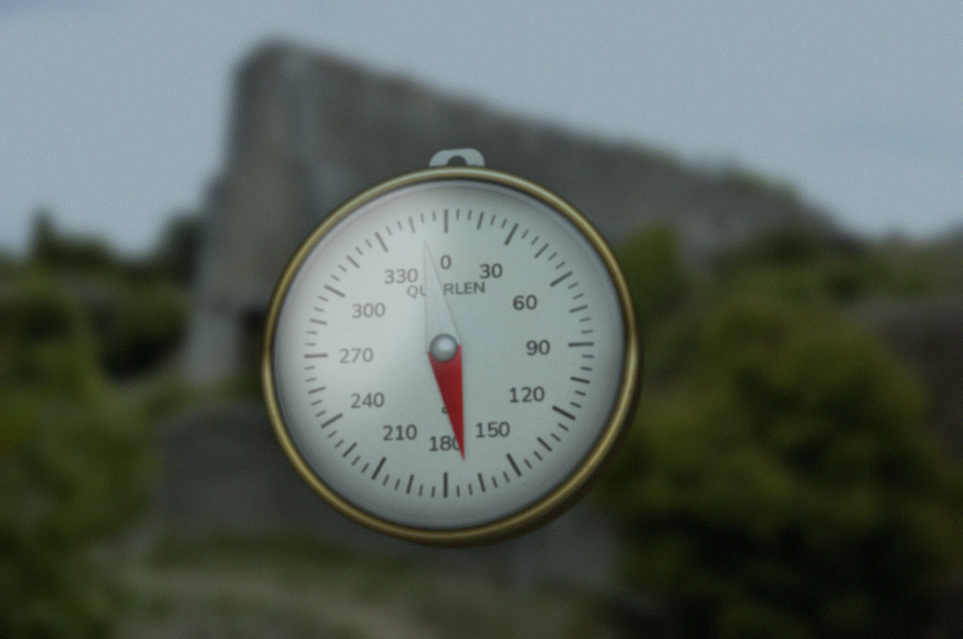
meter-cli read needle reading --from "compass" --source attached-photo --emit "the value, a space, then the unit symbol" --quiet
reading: 170 °
